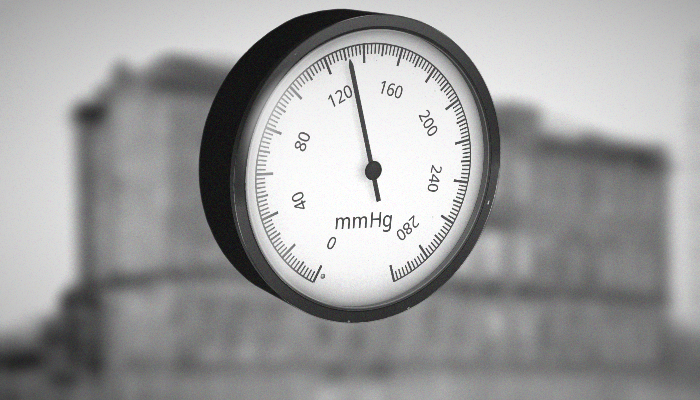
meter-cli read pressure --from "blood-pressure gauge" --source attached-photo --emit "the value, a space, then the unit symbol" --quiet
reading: 130 mmHg
